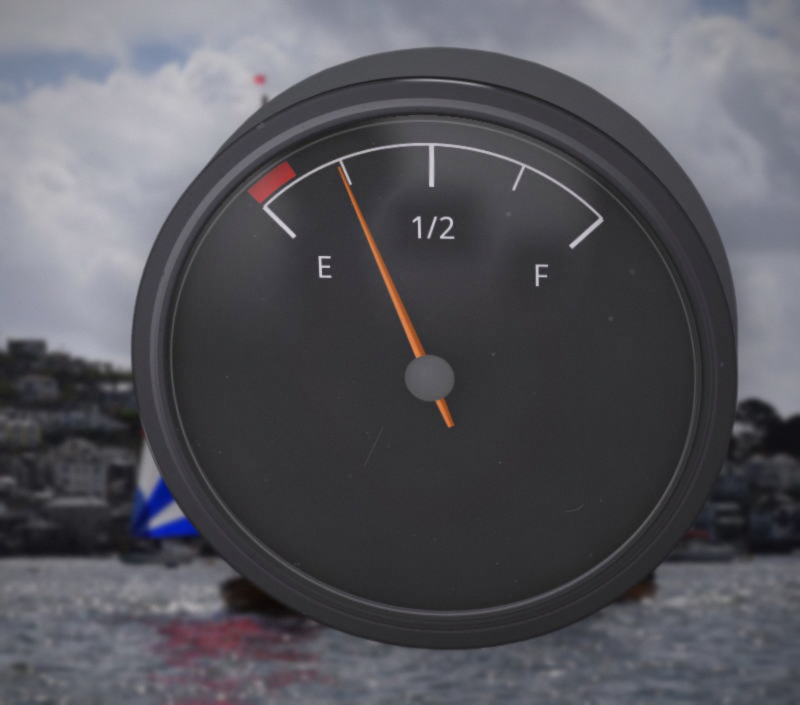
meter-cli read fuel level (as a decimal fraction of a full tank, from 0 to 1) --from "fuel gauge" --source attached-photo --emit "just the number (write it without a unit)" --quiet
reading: 0.25
